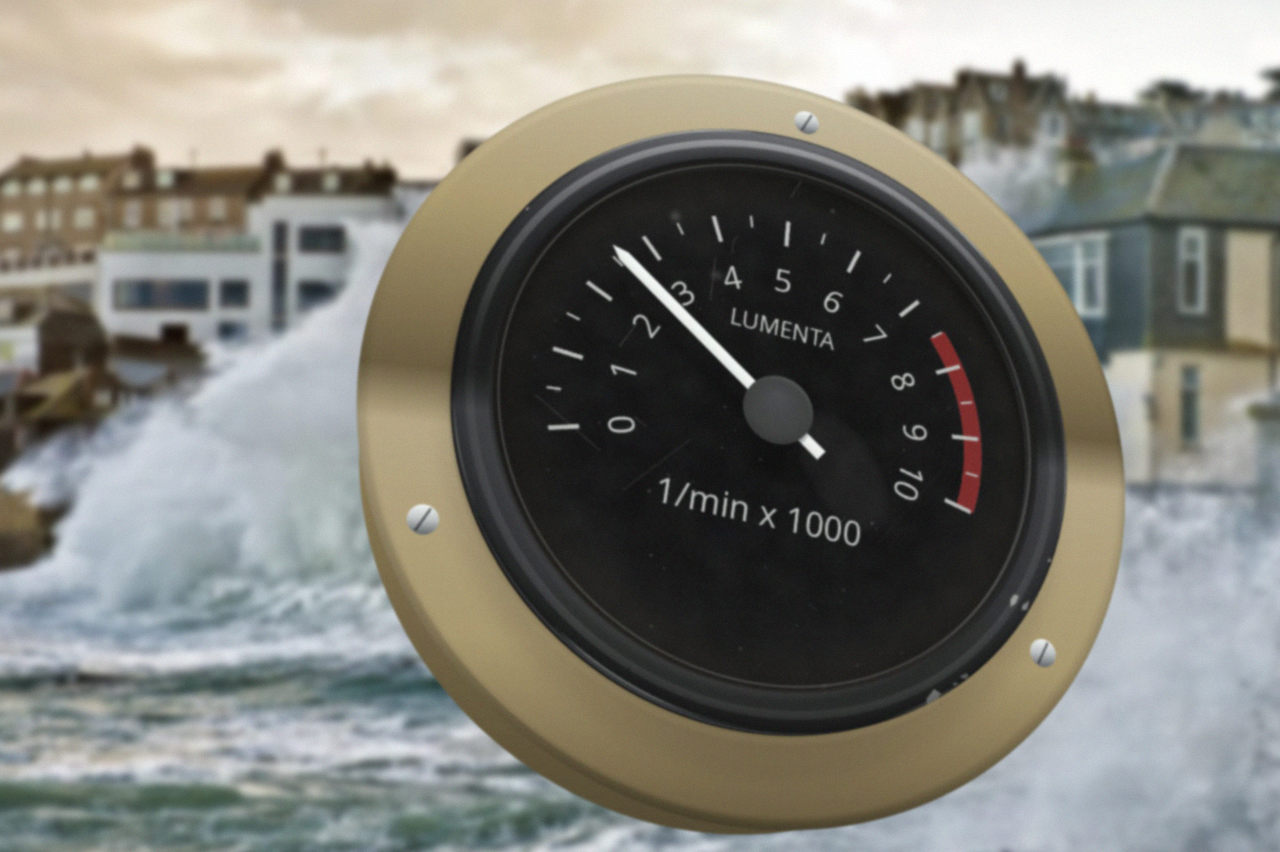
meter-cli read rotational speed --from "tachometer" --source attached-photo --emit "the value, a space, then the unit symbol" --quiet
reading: 2500 rpm
